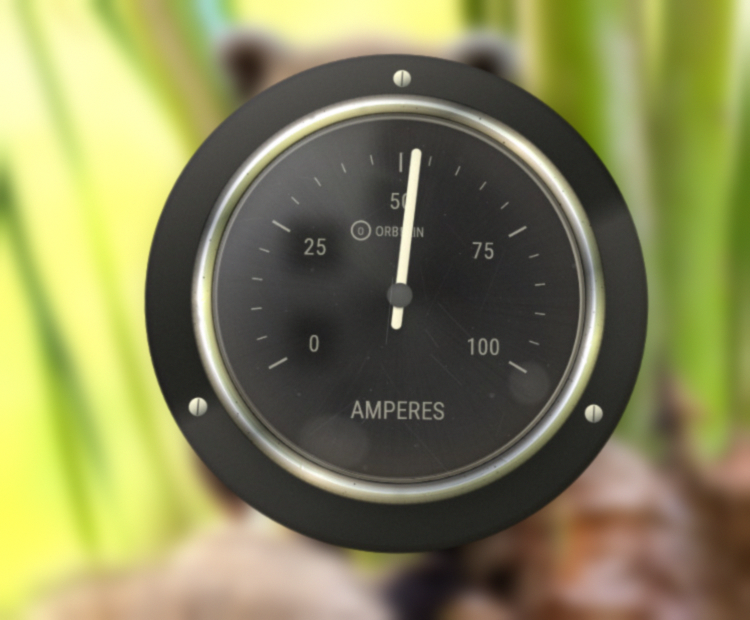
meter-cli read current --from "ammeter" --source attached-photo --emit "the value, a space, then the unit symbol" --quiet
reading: 52.5 A
